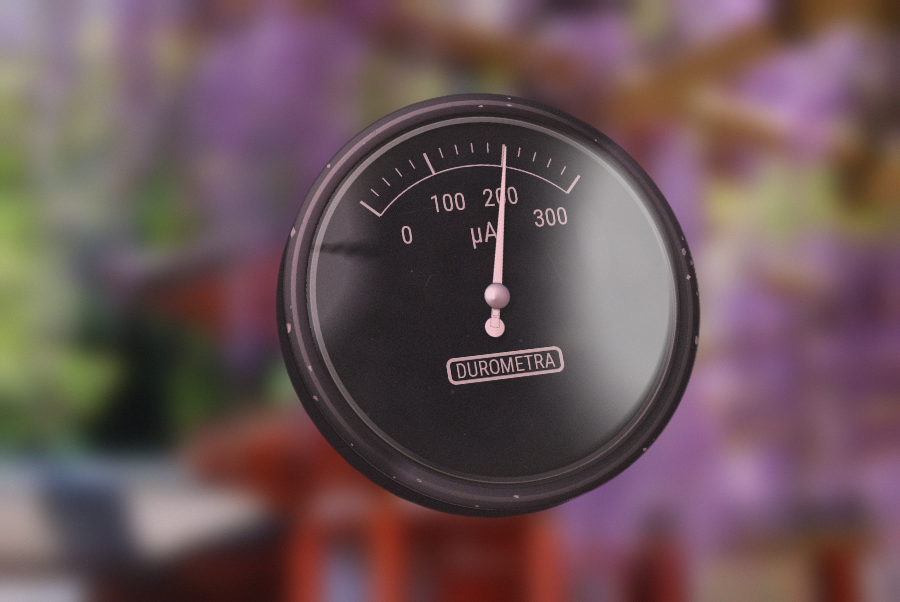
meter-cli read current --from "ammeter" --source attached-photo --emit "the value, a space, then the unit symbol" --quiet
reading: 200 µA
